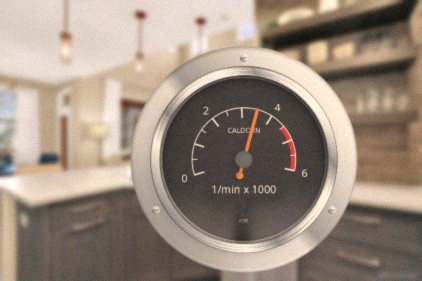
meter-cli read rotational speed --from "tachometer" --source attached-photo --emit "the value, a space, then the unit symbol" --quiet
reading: 3500 rpm
